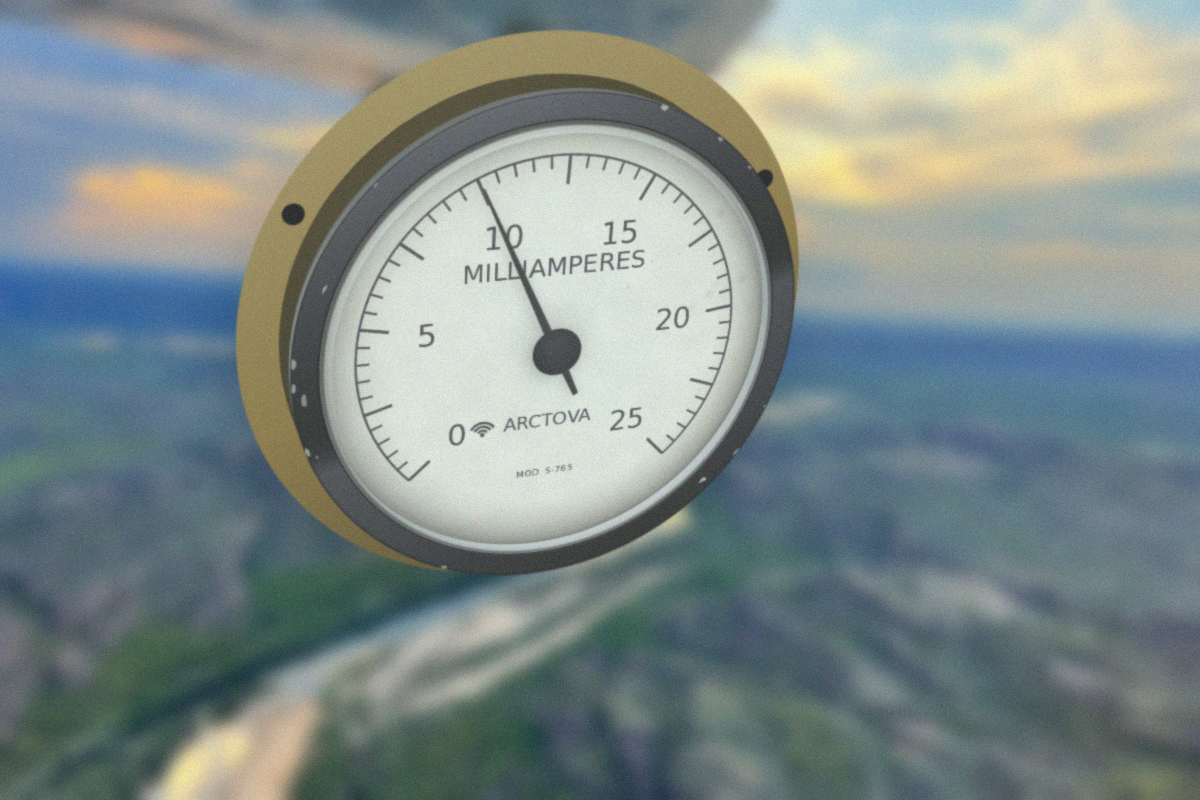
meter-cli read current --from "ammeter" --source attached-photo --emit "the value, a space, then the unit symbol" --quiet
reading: 10 mA
